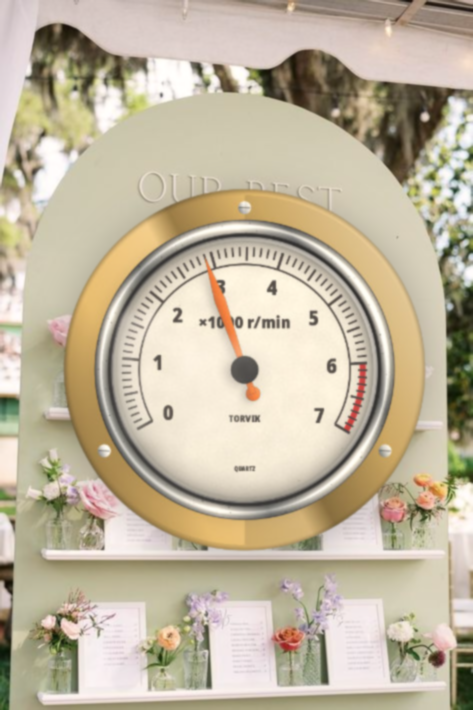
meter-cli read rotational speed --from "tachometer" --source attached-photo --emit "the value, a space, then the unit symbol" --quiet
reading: 2900 rpm
